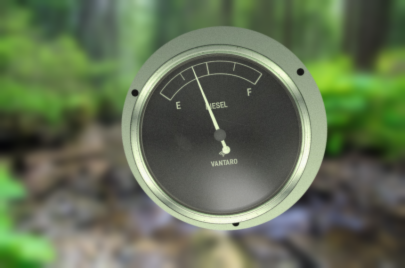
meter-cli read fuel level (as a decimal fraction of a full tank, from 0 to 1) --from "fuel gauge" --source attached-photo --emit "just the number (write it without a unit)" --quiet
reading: 0.375
